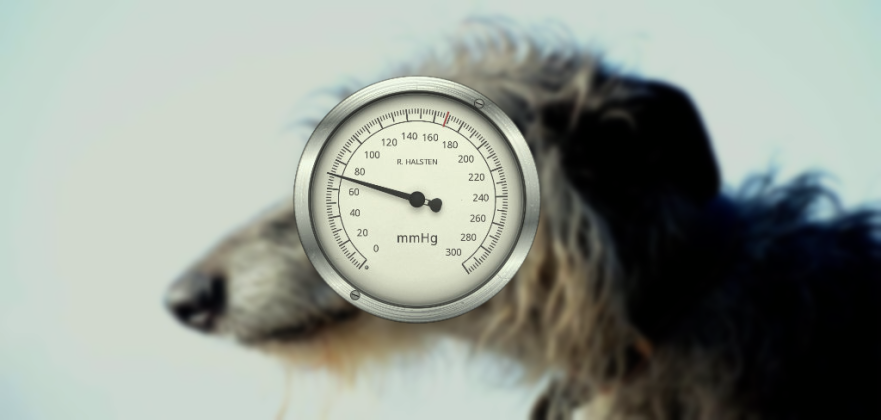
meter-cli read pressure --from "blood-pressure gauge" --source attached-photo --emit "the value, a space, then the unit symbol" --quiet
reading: 70 mmHg
